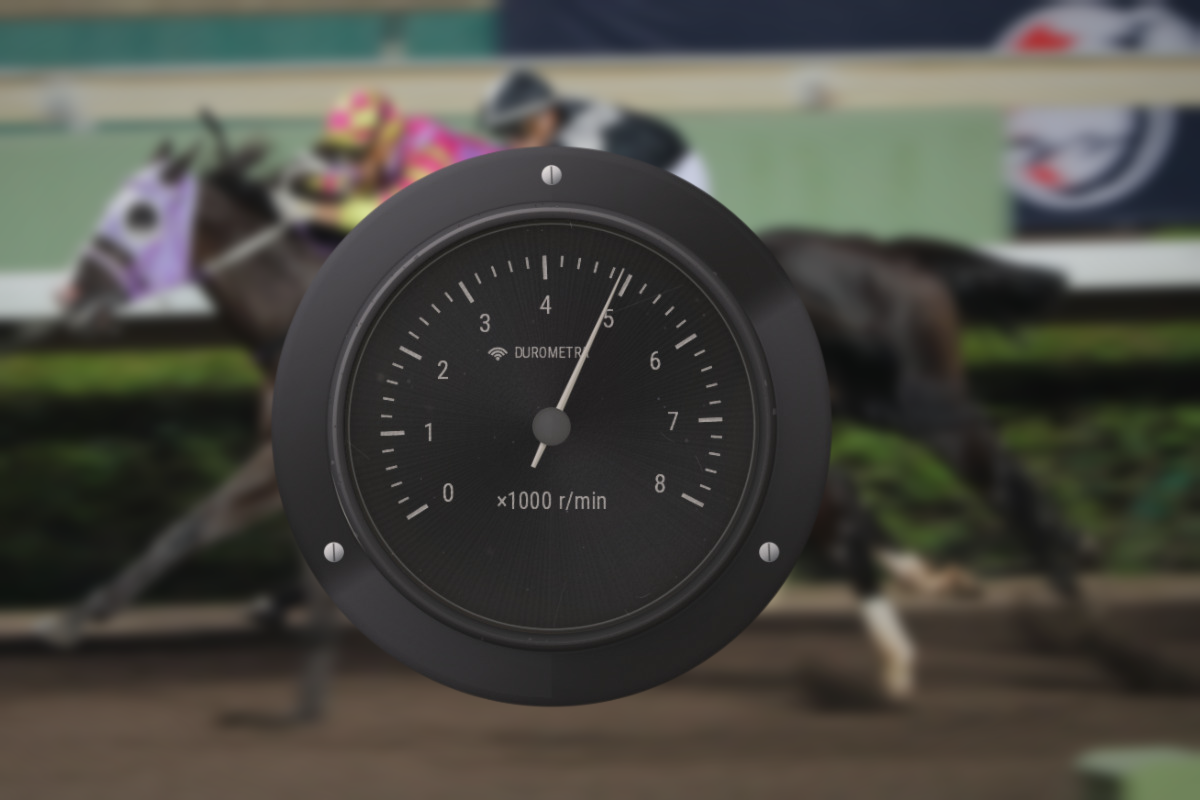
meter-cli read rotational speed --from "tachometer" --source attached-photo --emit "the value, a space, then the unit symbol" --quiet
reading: 4900 rpm
